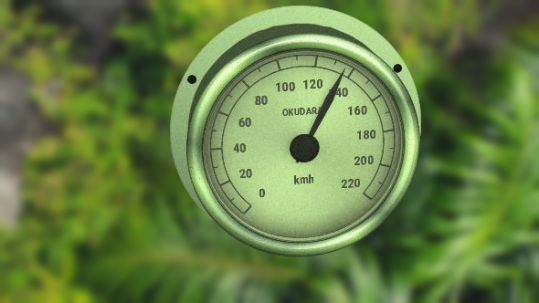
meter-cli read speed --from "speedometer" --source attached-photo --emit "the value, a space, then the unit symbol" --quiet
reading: 135 km/h
